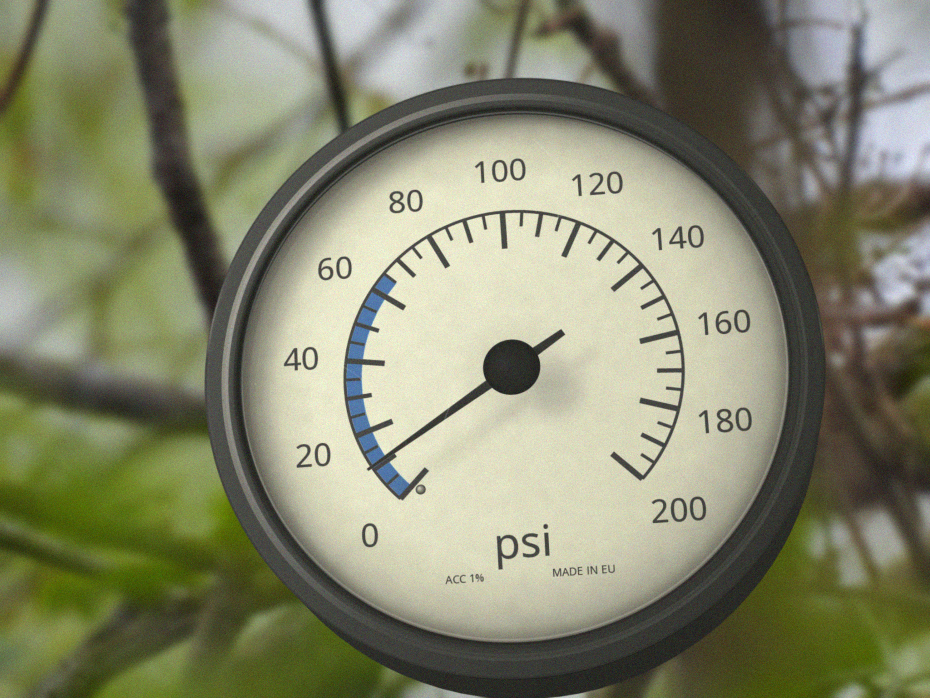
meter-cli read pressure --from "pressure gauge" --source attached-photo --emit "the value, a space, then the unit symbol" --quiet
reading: 10 psi
